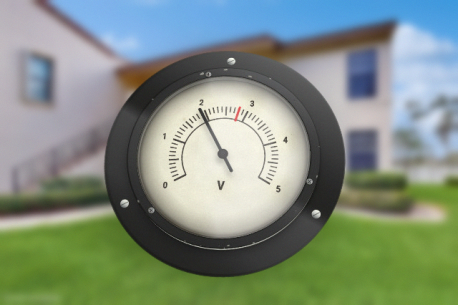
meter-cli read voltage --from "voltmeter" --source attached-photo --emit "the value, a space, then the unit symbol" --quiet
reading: 1.9 V
